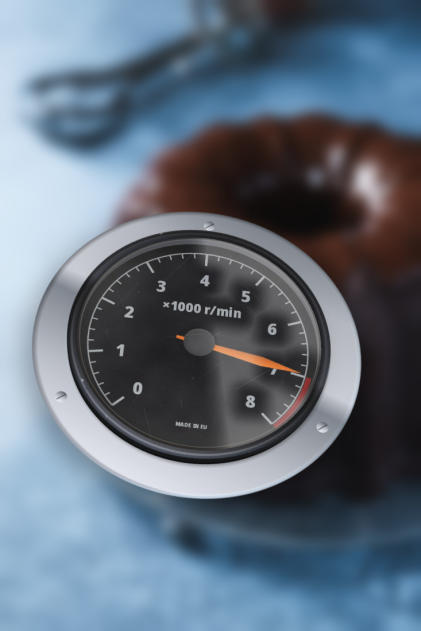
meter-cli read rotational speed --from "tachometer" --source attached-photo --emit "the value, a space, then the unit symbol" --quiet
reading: 7000 rpm
